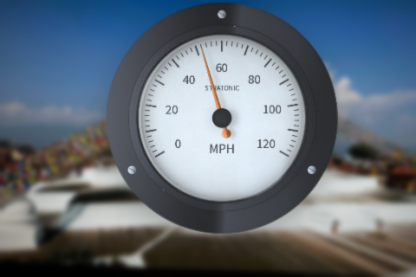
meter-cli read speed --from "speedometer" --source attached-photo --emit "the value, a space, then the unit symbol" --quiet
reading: 52 mph
